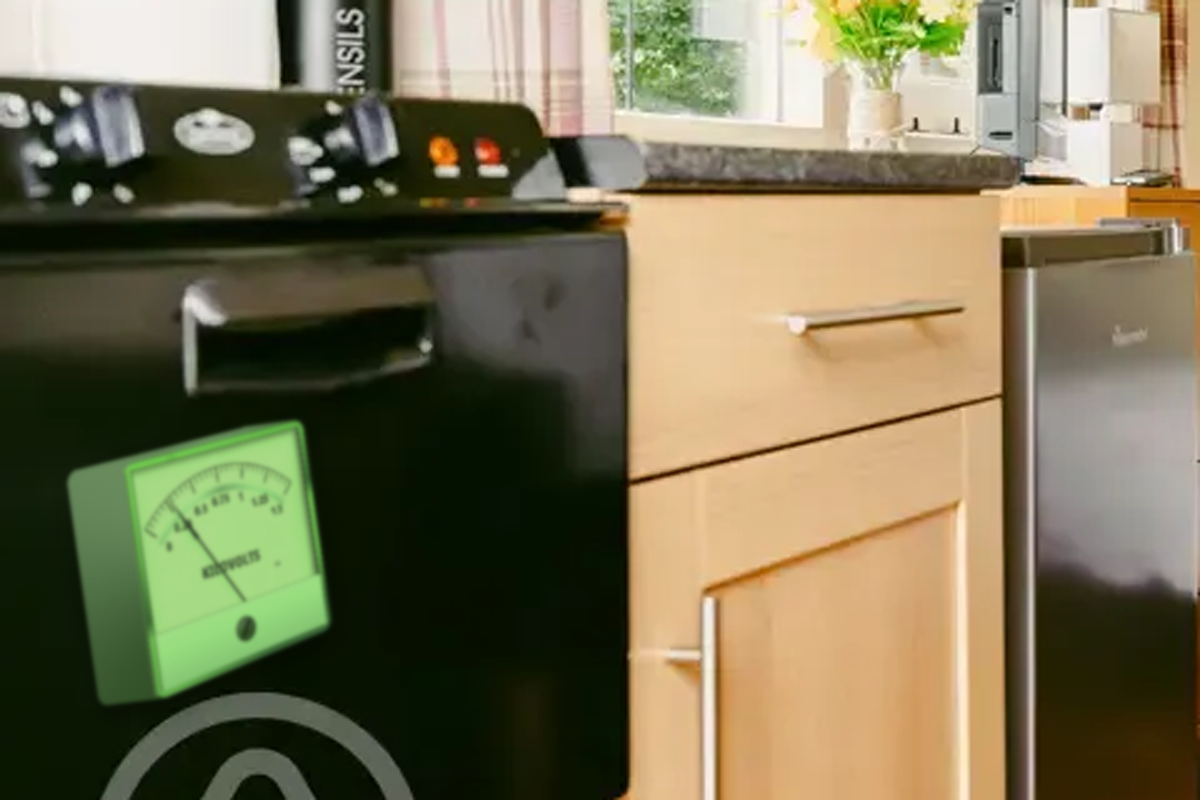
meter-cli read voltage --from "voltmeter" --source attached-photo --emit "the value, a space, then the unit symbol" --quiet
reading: 0.25 kV
